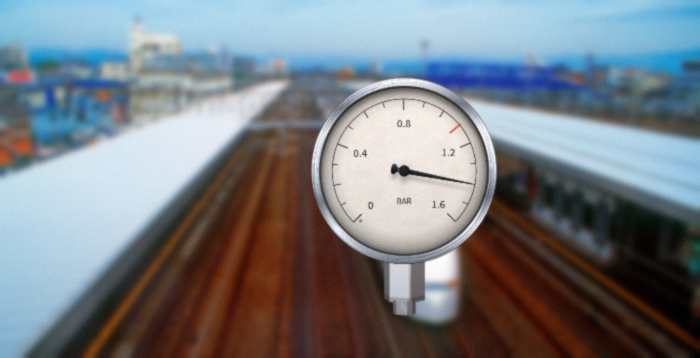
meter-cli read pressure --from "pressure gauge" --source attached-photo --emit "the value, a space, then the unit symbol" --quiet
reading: 1.4 bar
